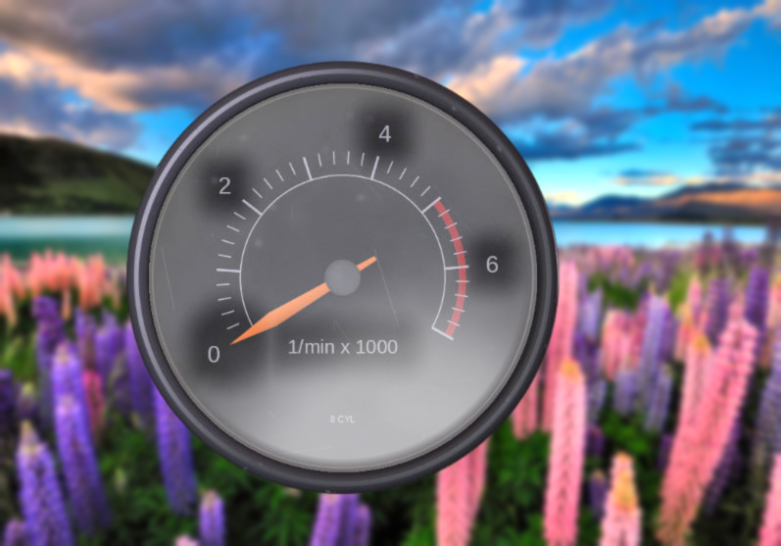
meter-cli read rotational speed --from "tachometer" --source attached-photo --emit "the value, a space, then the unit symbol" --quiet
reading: 0 rpm
